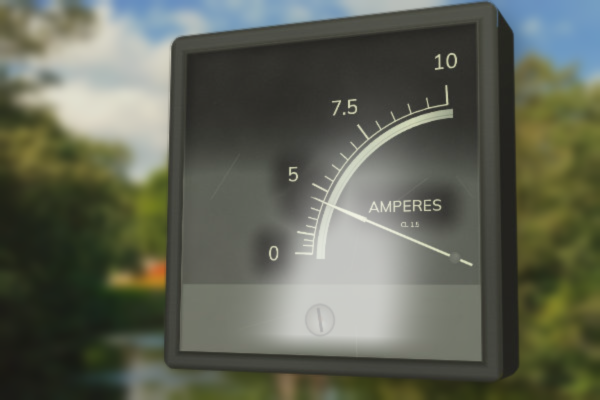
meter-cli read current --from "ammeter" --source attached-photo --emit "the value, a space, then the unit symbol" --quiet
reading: 4.5 A
